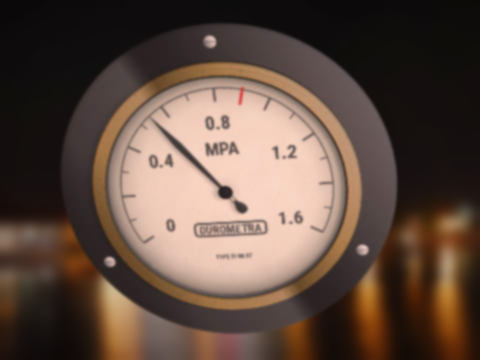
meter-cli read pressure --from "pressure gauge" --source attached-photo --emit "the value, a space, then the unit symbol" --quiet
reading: 0.55 MPa
